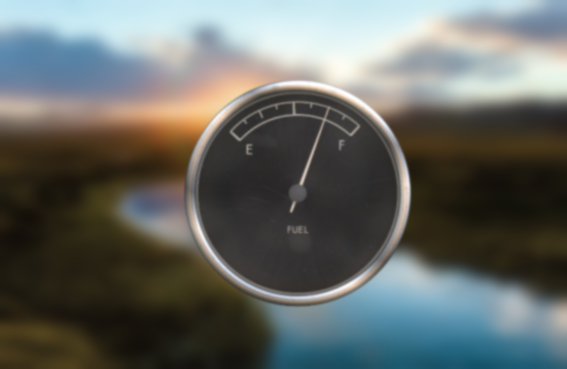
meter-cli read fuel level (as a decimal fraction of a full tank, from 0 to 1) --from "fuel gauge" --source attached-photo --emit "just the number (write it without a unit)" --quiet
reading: 0.75
